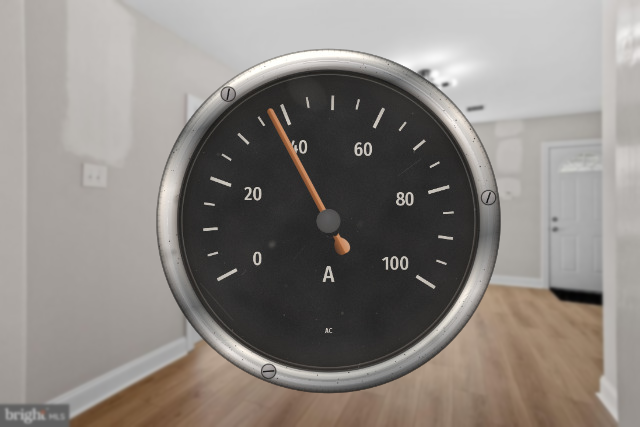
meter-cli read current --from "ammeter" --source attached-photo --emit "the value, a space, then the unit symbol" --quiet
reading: 37.5 A
